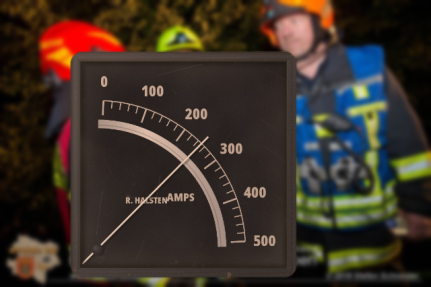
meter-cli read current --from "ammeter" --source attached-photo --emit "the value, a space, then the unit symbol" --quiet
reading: 250 A
